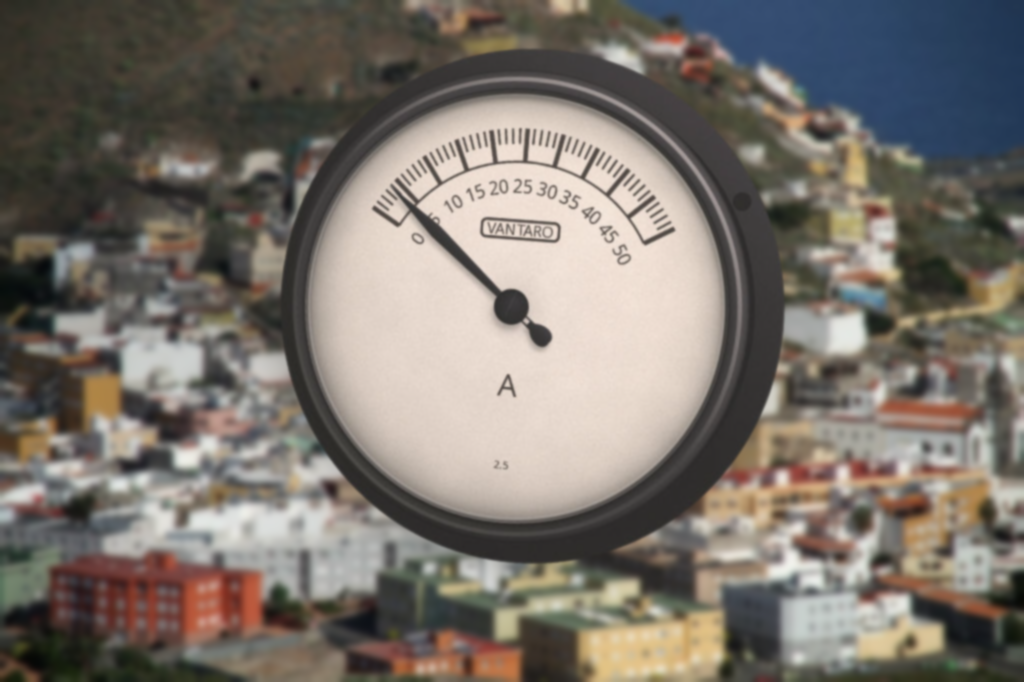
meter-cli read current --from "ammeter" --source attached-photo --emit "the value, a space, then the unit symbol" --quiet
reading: 4 A
